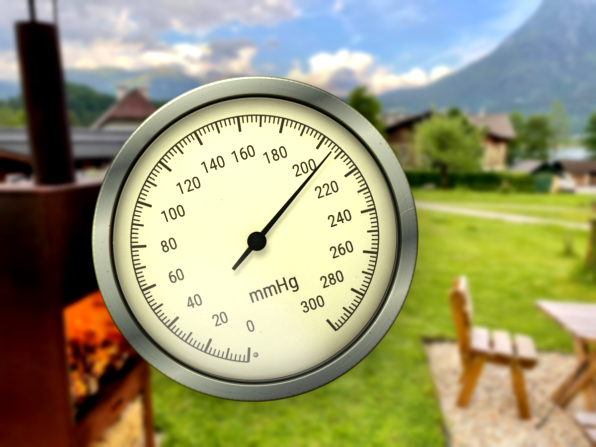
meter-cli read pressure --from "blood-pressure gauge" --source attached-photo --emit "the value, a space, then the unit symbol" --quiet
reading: 206 mmHg
